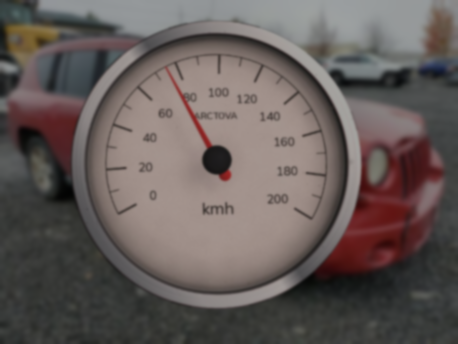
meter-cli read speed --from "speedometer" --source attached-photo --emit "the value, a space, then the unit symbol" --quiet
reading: 75 km/h
